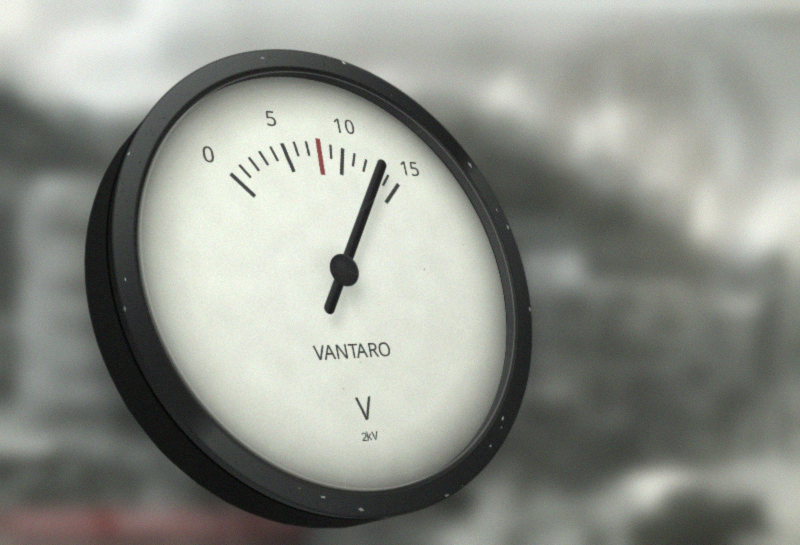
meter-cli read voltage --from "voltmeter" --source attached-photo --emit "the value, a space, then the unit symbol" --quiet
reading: 13 V
